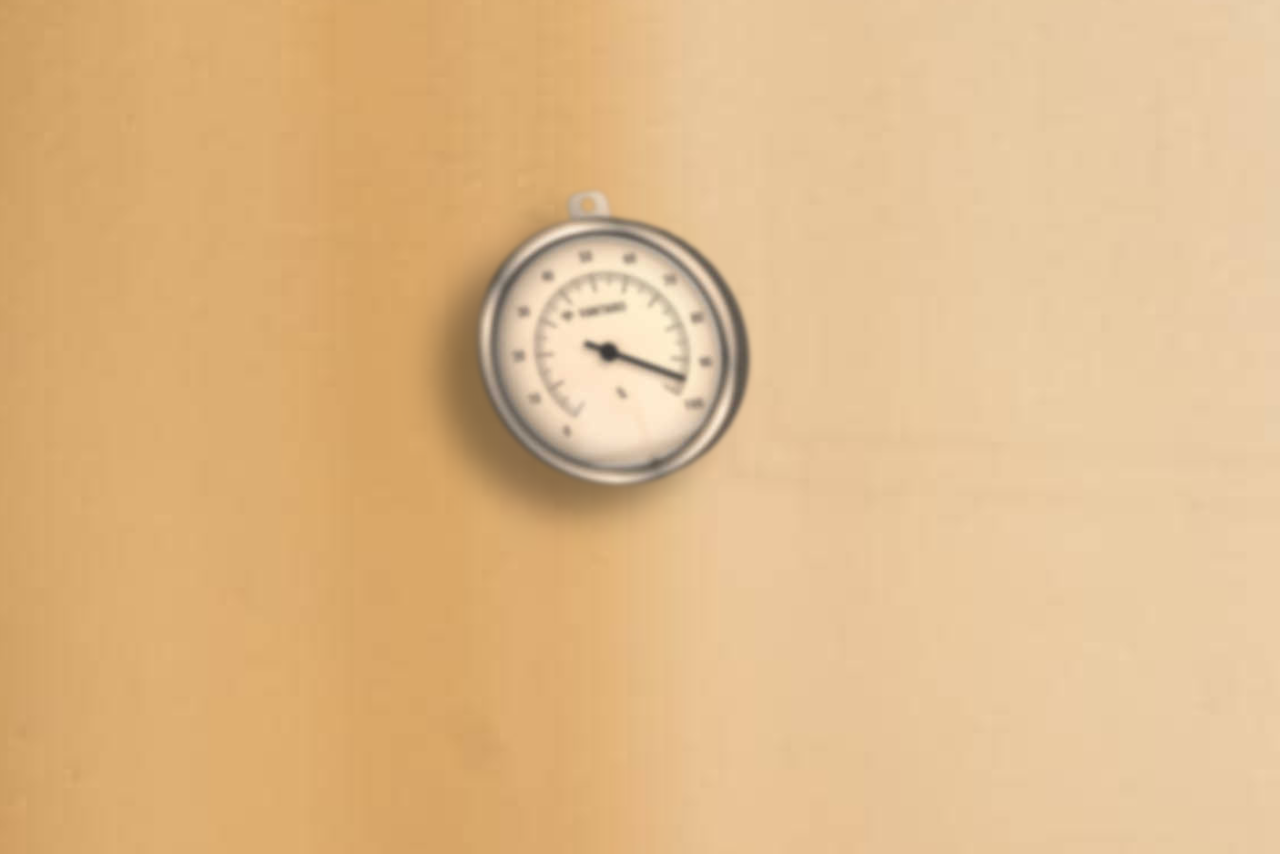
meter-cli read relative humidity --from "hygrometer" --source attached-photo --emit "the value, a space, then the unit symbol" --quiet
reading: 95 %
